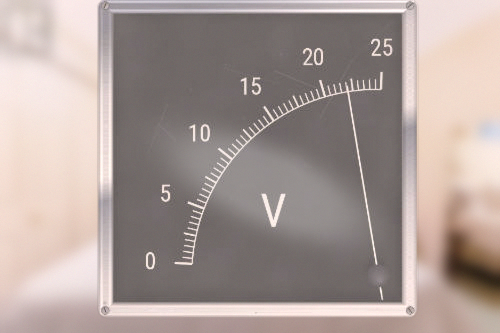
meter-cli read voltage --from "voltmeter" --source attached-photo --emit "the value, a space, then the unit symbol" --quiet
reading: 22 V
